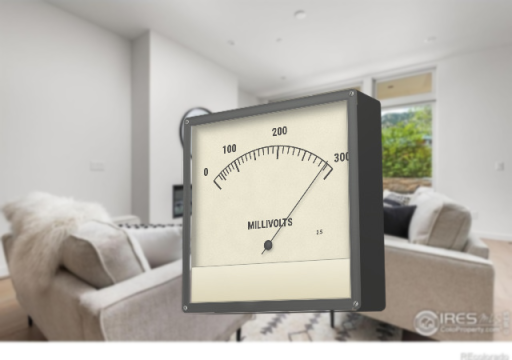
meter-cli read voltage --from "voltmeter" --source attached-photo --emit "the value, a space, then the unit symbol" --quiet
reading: 290 mV
